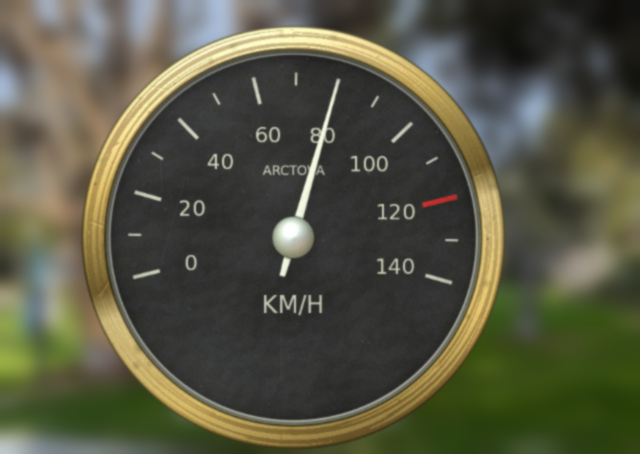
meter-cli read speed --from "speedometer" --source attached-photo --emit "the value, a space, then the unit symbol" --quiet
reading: 80 km/h
